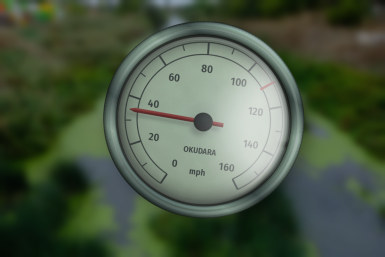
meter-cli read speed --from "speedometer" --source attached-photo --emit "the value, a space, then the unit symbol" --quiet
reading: 35 mph
